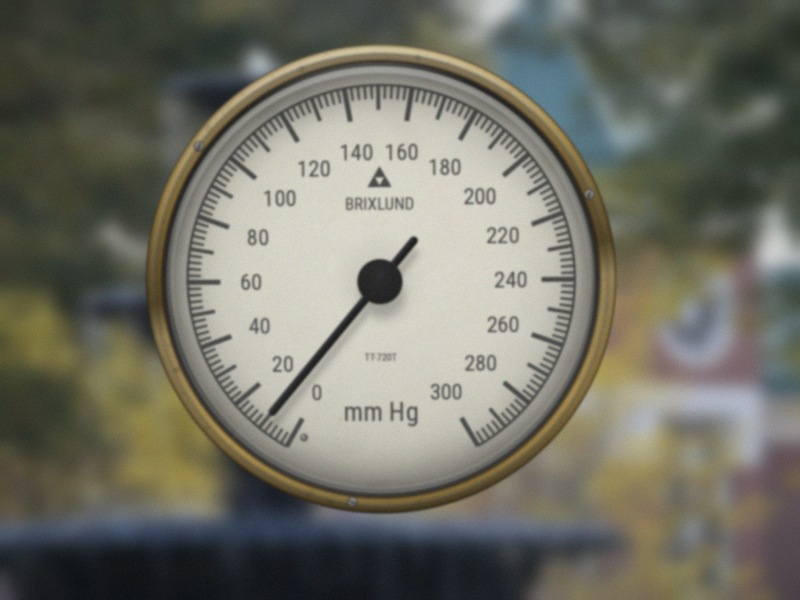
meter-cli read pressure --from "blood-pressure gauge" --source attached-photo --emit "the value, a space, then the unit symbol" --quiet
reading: 10 mmHg
